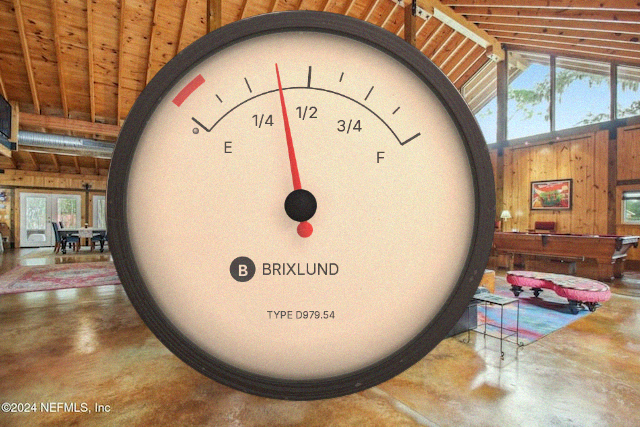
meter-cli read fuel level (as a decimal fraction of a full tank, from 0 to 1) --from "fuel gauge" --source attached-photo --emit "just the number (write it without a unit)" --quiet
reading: 0.375
